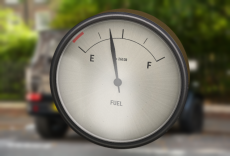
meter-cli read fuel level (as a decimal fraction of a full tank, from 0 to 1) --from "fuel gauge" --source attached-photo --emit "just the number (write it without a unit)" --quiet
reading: 0.375
